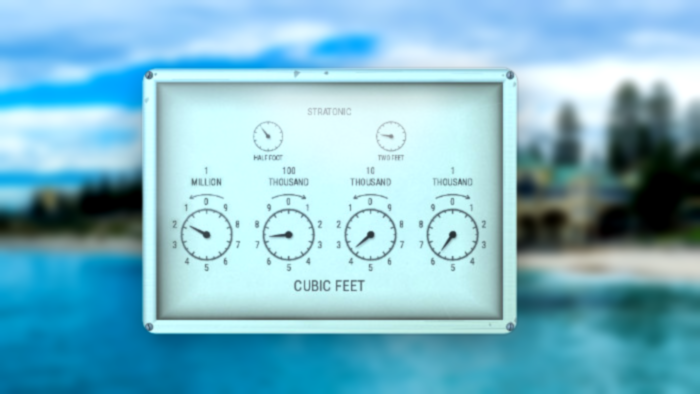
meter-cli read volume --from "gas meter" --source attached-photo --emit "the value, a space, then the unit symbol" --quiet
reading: 173600 ft³
